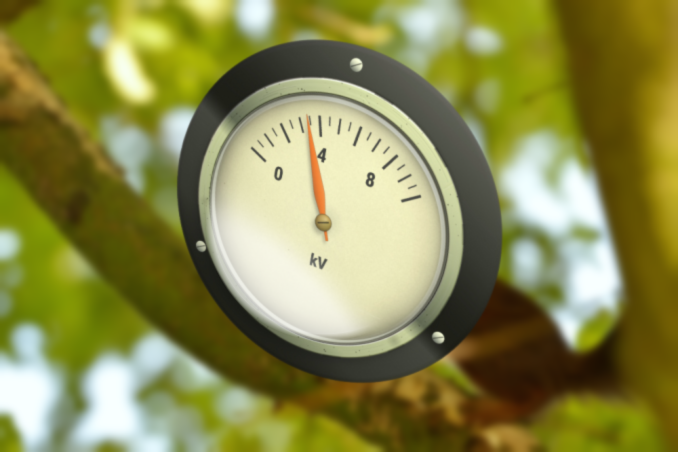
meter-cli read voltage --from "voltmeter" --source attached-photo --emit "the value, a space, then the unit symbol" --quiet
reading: 3.5 kV
